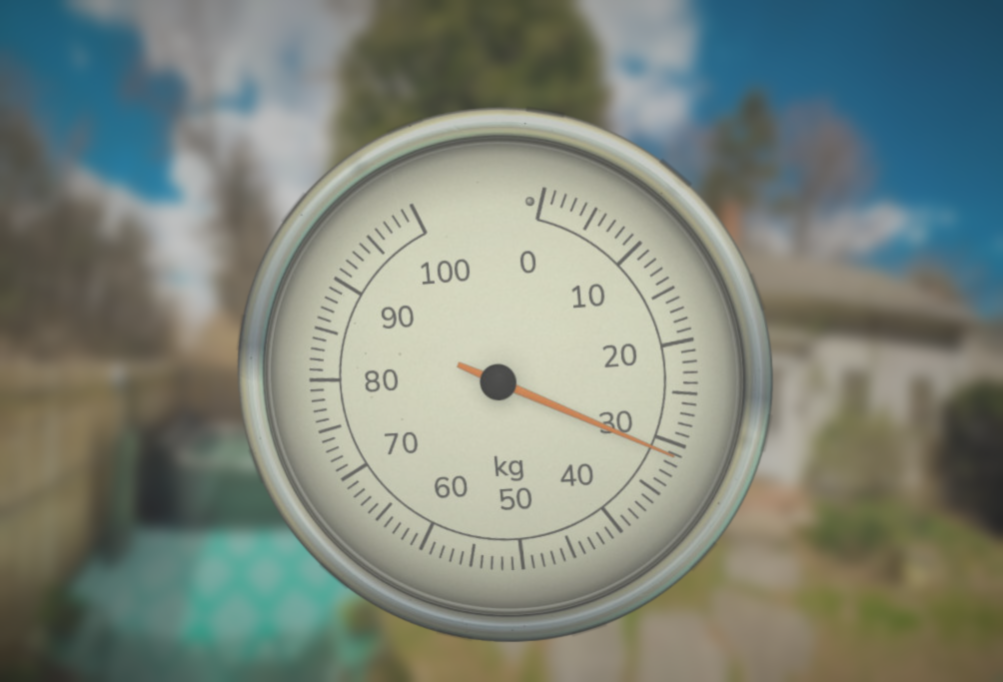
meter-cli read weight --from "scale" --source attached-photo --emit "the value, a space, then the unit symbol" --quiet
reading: 31 kg
